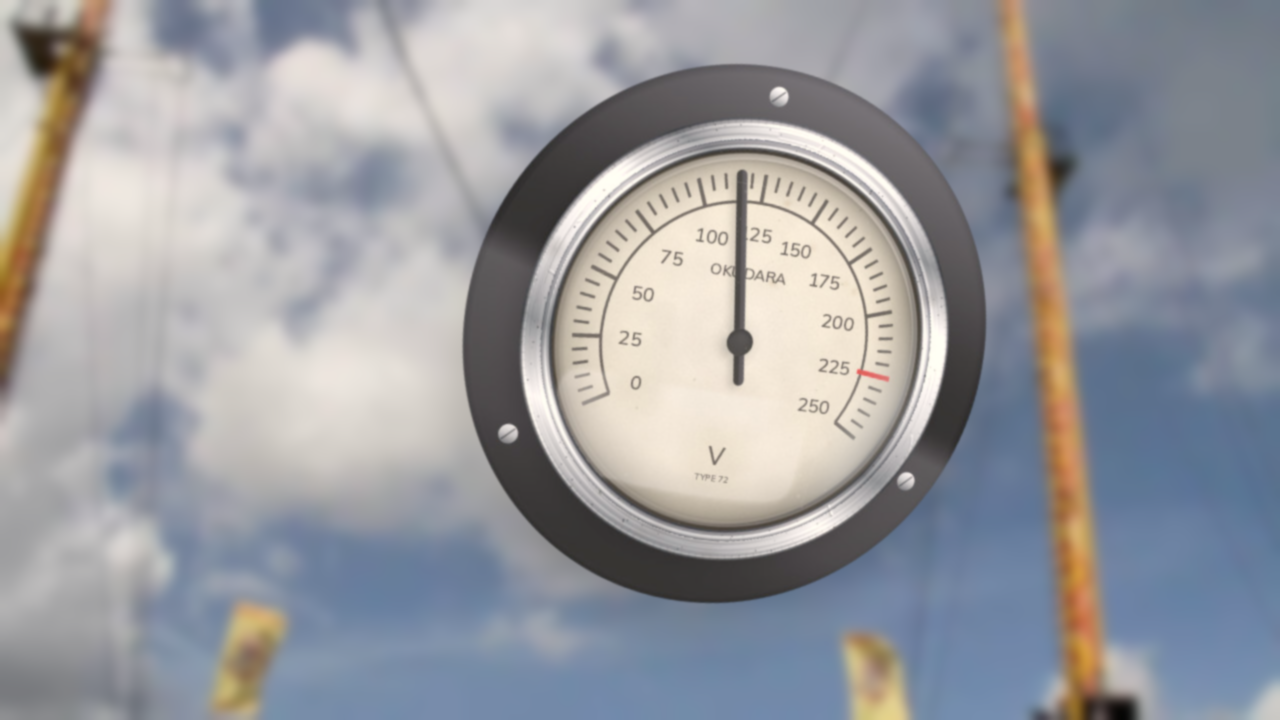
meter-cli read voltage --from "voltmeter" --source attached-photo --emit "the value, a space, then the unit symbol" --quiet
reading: 115 V
